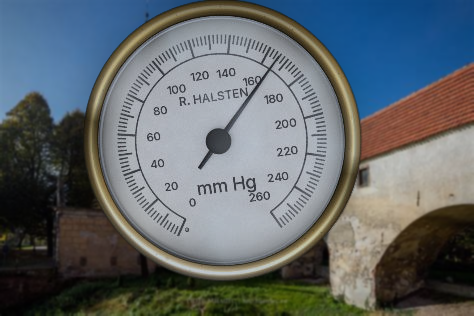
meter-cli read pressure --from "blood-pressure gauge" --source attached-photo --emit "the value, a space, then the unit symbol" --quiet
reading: 166 mmHg
